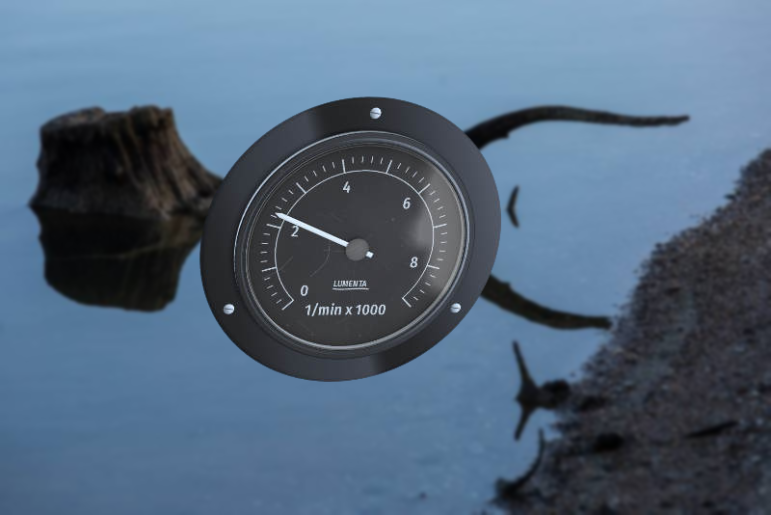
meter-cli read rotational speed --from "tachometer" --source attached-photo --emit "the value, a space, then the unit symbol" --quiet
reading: 2300 rpm
